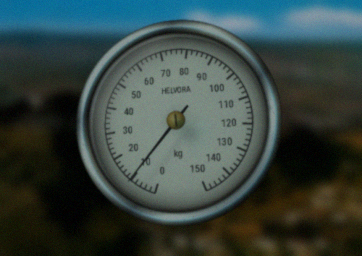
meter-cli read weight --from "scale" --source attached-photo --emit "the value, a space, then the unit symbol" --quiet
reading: 10 kg
